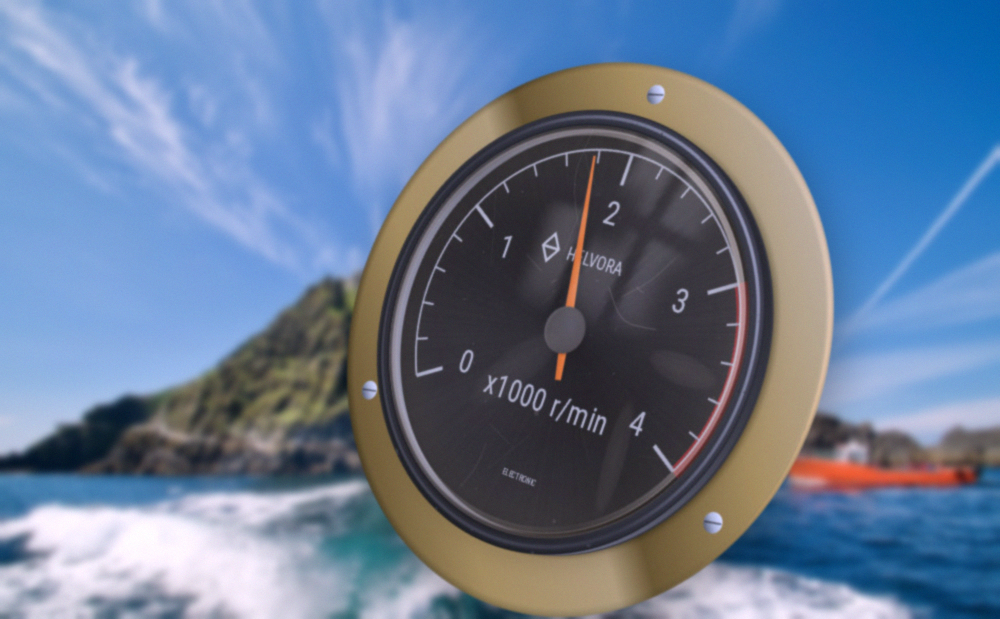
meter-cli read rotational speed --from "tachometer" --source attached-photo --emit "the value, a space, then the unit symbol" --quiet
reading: 1800 rpm
